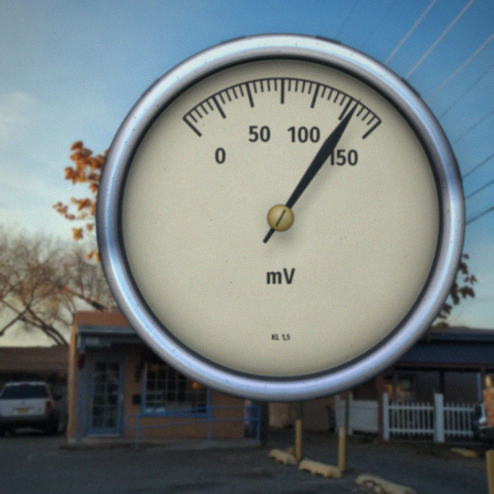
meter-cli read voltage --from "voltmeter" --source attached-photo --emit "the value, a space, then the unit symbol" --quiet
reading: 130 mV
